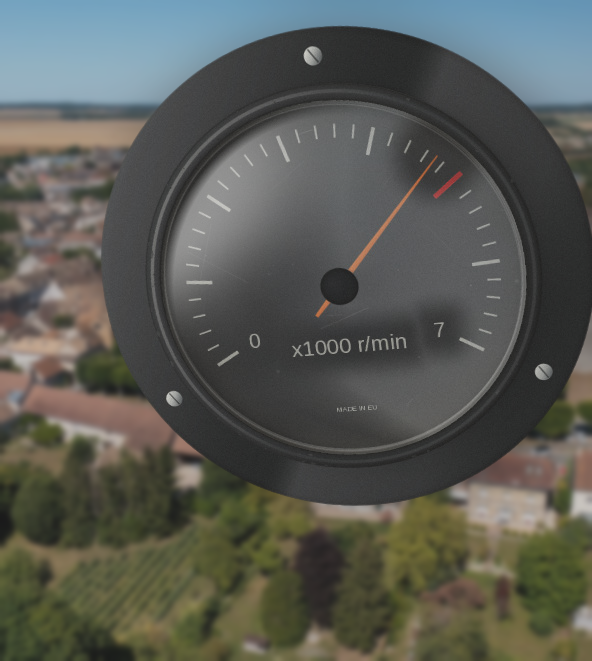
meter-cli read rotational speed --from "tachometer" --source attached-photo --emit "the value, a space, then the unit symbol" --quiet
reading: 4700 rpm
